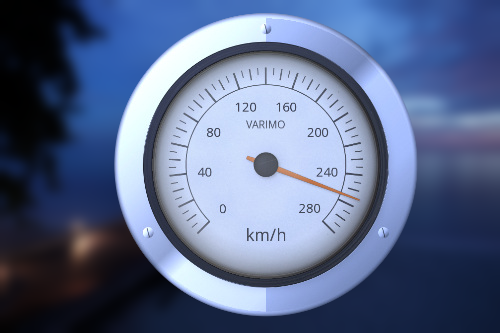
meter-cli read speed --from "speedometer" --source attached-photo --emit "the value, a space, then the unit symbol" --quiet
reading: 255 km/h
